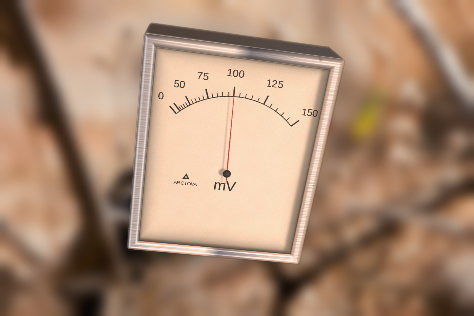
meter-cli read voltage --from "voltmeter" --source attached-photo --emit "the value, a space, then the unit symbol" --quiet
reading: 100 mV
